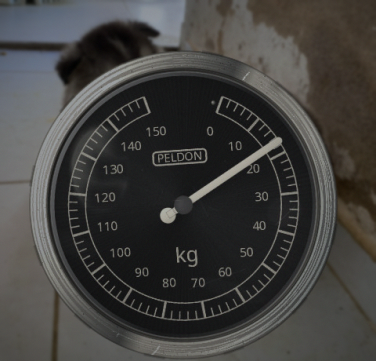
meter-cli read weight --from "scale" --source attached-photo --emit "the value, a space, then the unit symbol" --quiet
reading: 17 kg
